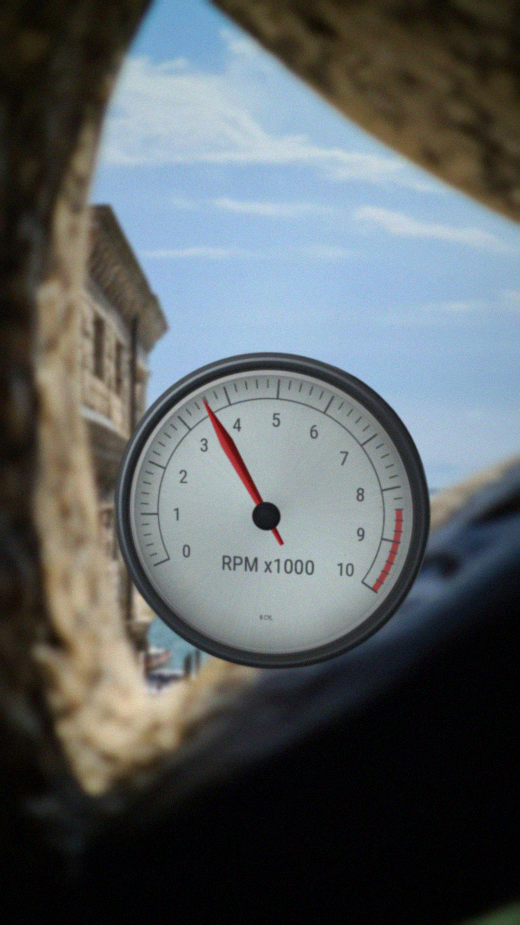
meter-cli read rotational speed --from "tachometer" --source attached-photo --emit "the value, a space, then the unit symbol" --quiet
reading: 3600 rpm
